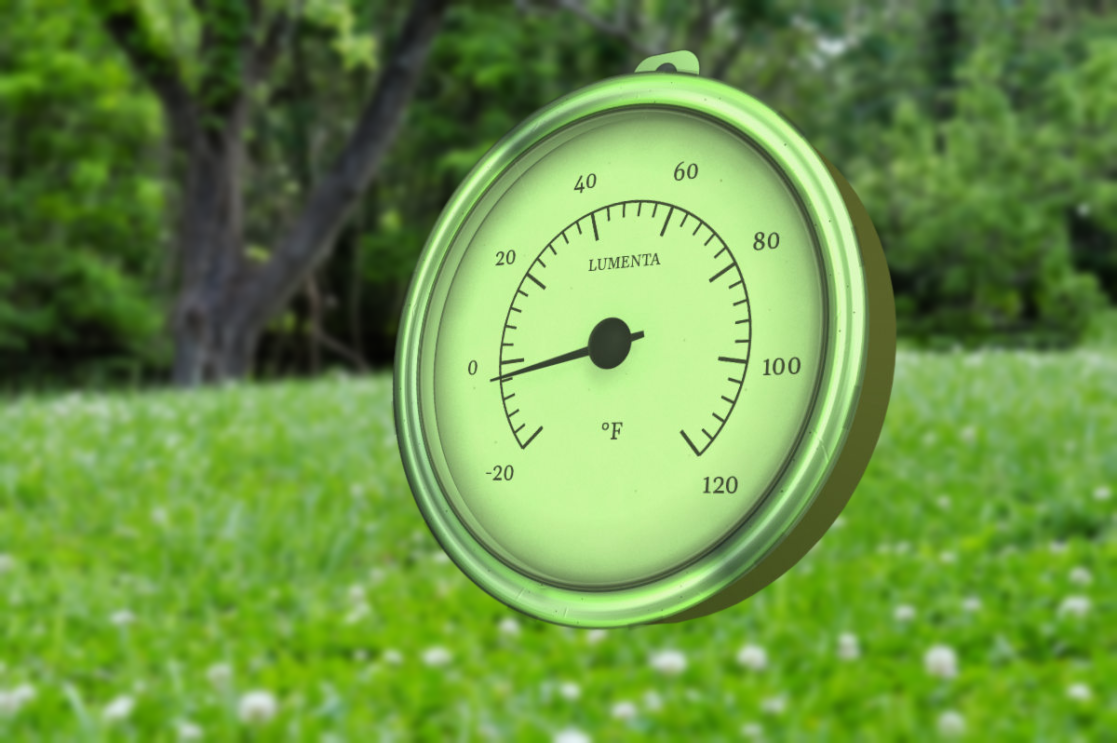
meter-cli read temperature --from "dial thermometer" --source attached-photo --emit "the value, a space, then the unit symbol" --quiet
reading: -4 °F
